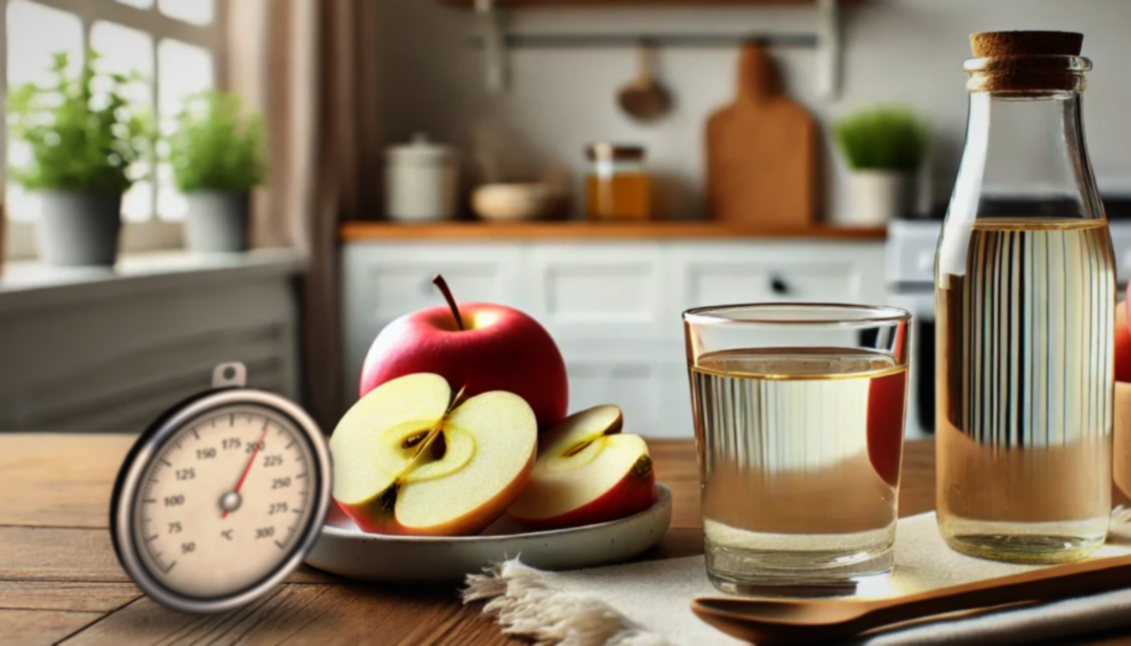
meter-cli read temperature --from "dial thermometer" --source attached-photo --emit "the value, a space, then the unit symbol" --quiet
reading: 200 °C
